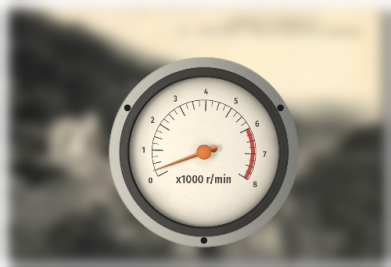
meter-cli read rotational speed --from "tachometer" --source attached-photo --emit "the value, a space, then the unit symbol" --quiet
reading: 250 rpm
